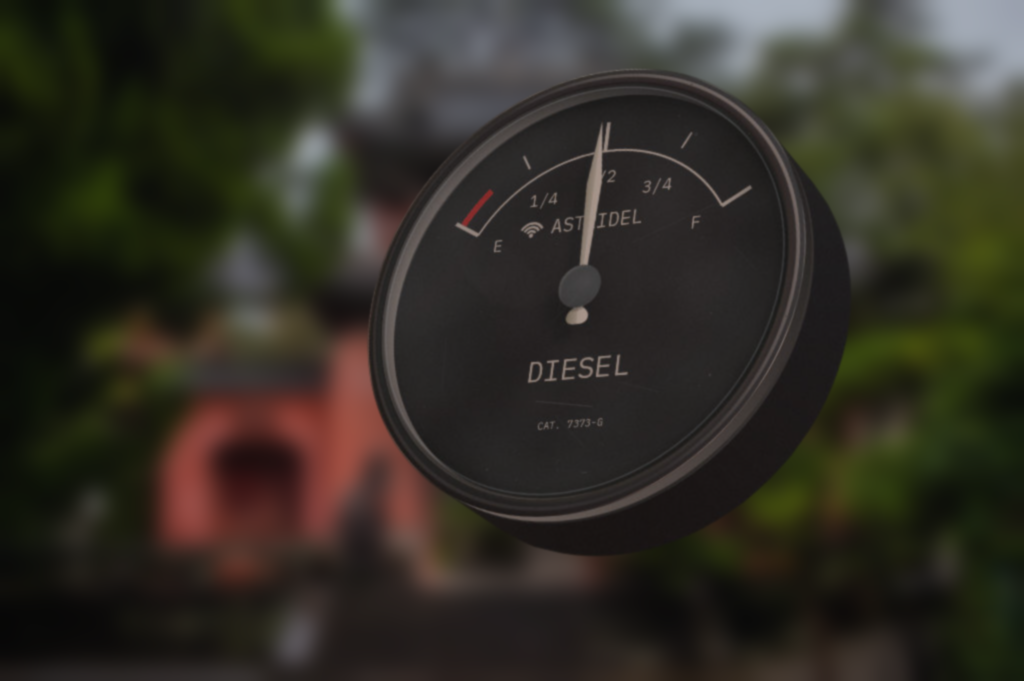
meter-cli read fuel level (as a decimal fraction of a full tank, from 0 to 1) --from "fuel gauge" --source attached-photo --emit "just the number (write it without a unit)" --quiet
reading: 0.5
